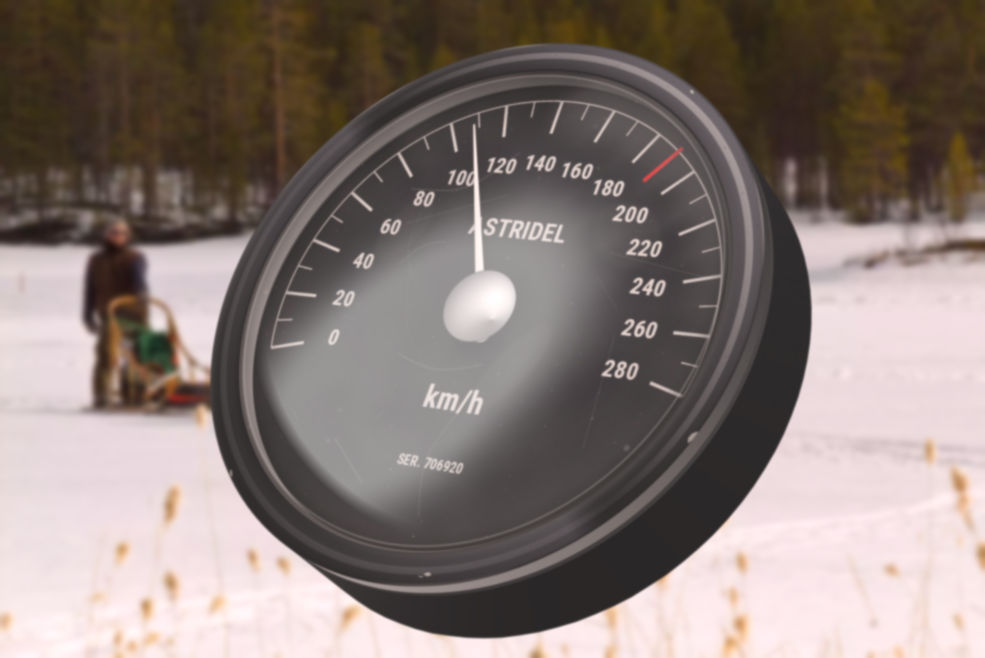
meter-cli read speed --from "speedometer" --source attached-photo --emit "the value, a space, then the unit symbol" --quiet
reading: 110 km/h
